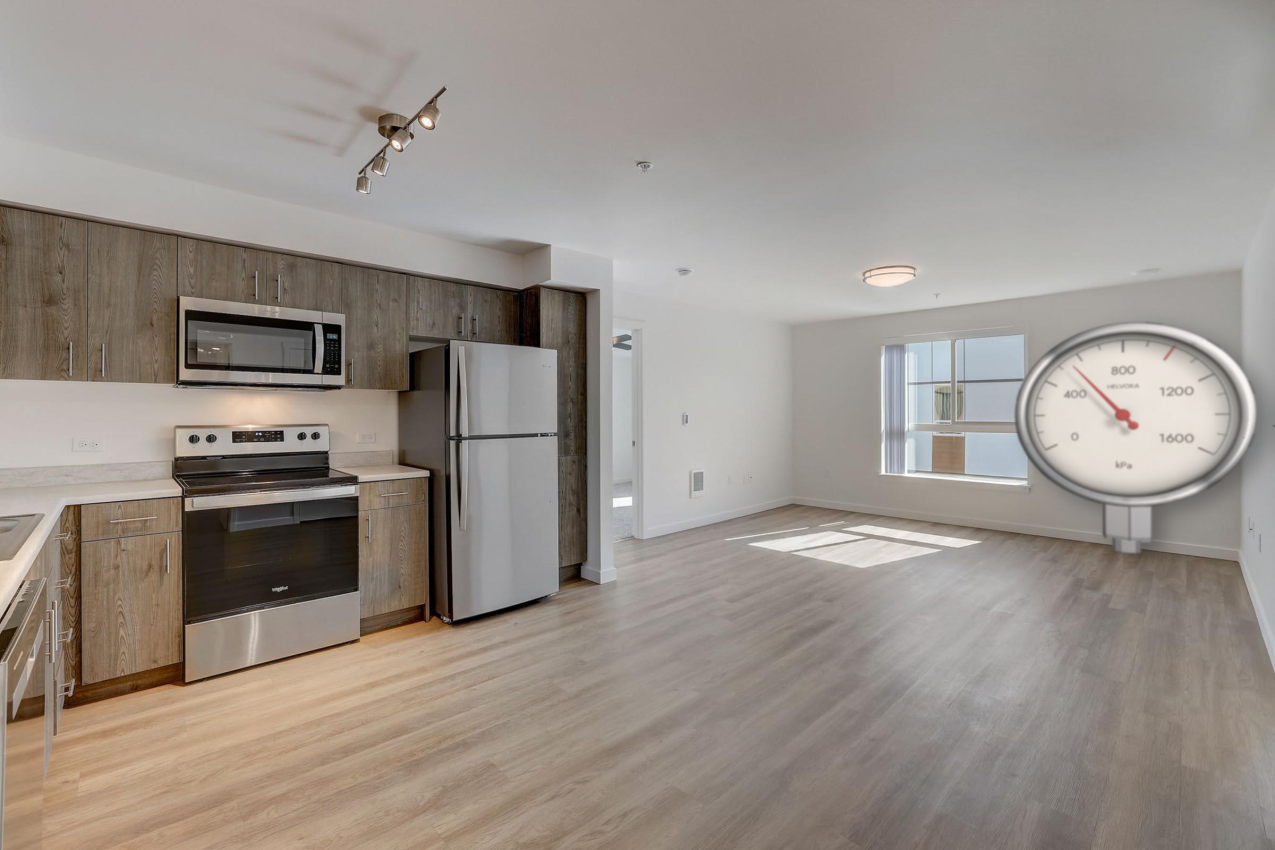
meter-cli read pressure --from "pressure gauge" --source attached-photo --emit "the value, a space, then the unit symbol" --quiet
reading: 550 kPa
